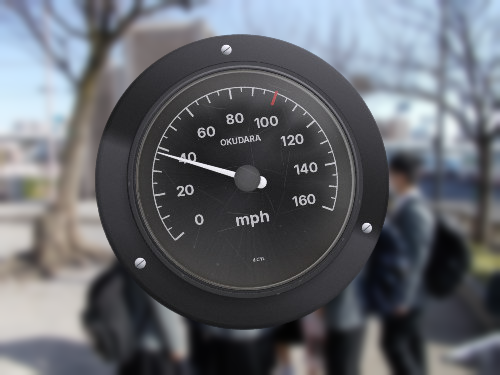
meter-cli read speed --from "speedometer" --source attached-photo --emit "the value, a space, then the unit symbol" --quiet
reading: 37.5 mph
